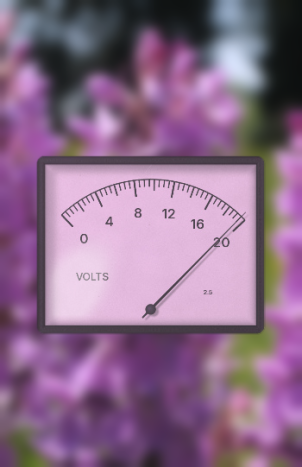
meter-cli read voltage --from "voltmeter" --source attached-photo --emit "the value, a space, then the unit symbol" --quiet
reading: 19.5 V
